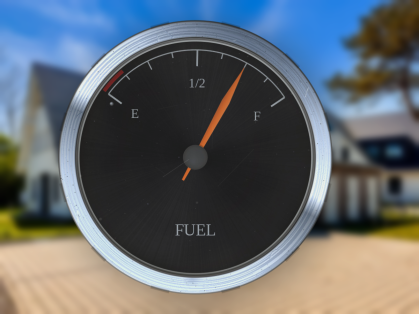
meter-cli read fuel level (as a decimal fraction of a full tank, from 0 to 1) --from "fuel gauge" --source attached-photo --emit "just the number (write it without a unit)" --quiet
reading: 0.75
